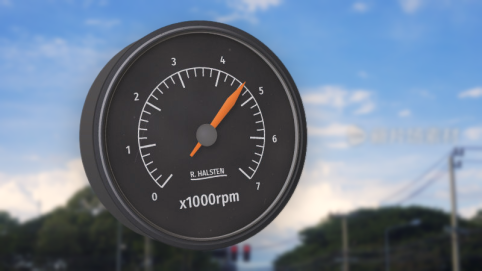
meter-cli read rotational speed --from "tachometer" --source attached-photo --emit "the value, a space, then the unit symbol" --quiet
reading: 4600 rpm
